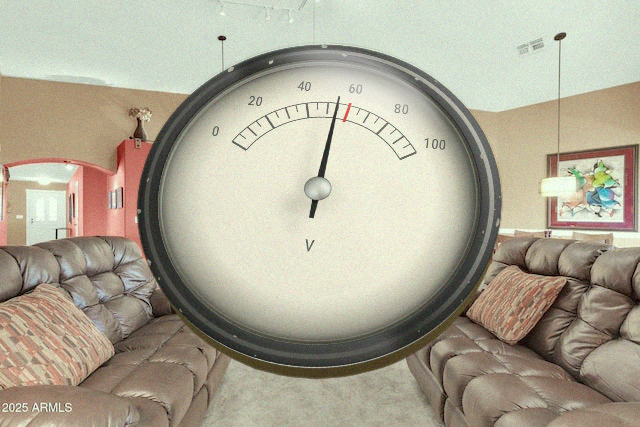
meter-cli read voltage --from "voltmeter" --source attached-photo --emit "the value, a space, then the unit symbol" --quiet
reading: 55 V
